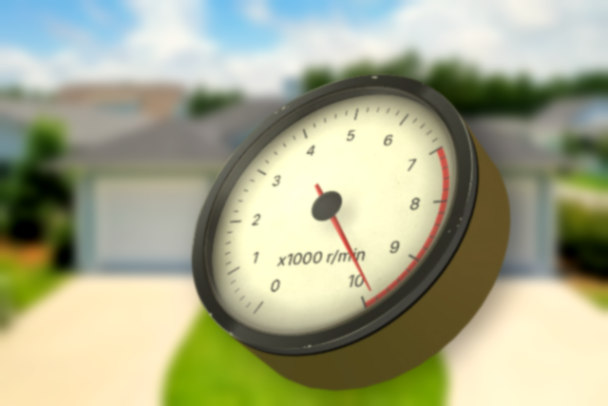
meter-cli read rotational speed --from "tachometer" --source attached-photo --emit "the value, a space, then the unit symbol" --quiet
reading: 9800 rpm
